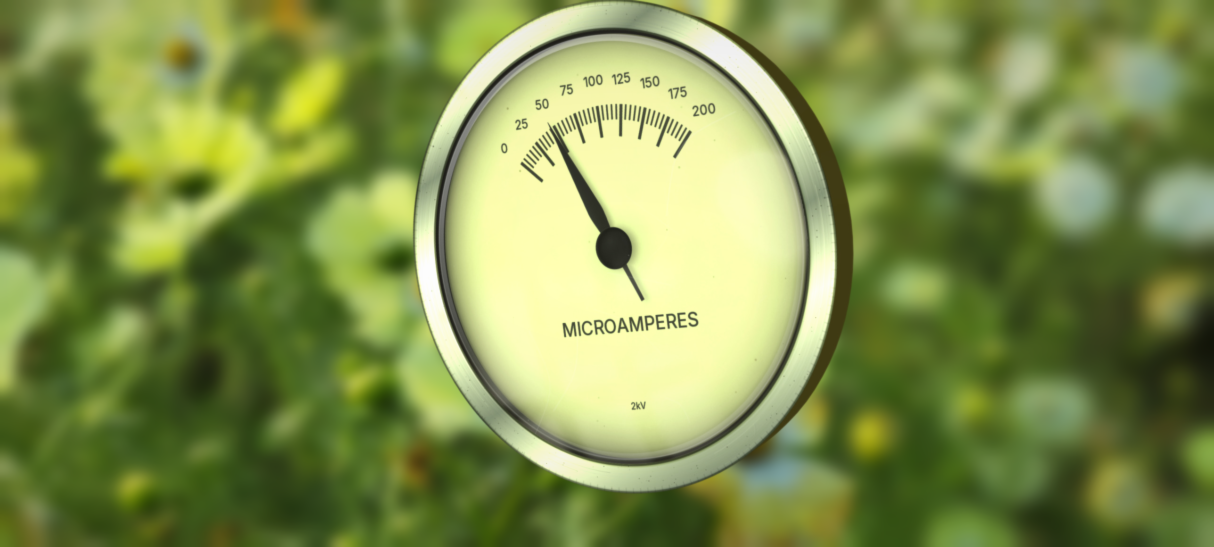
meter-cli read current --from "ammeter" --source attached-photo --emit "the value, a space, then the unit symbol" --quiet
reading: 50 µA
